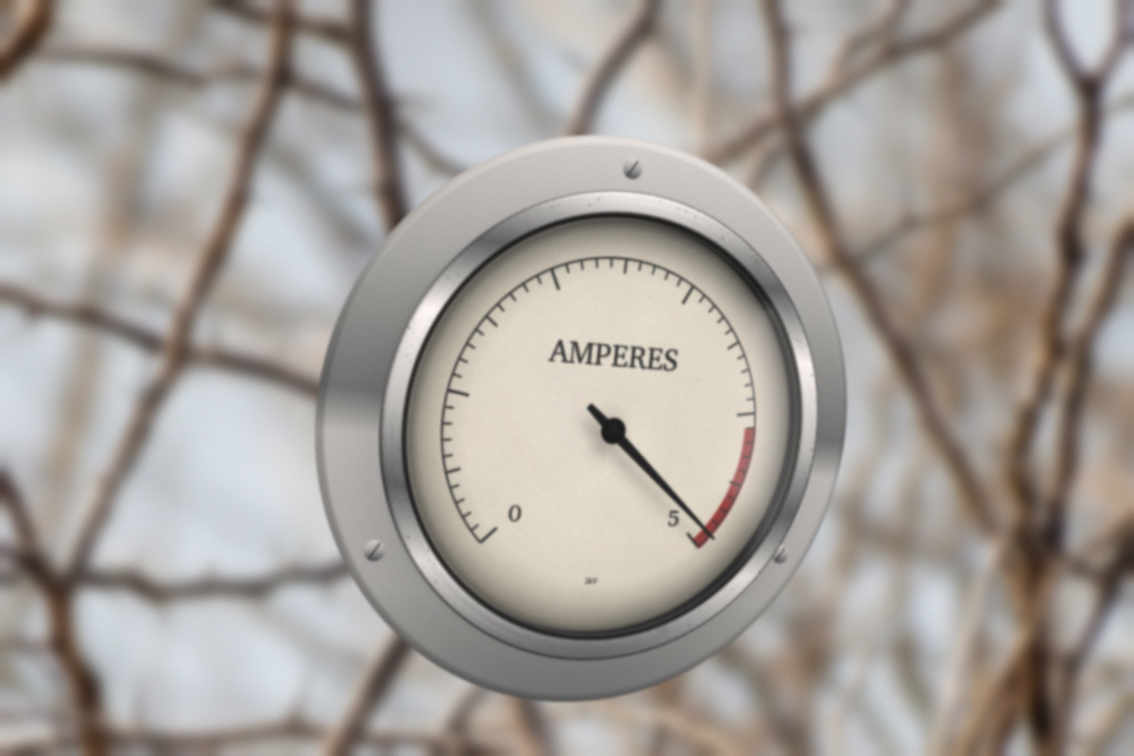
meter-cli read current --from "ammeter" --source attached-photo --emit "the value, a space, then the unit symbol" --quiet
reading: 4.9 A
